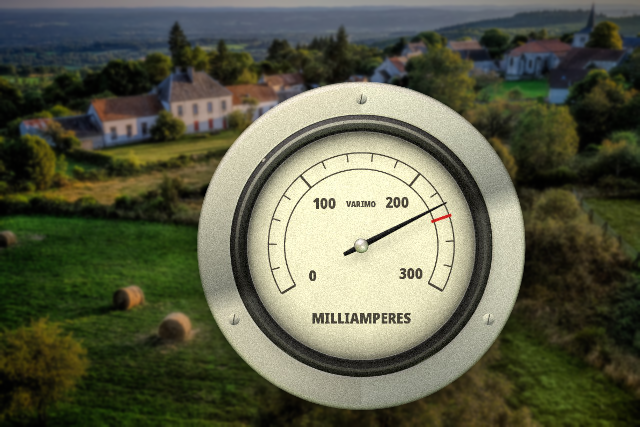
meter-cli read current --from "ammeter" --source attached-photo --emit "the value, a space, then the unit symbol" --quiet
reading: 230 mA
